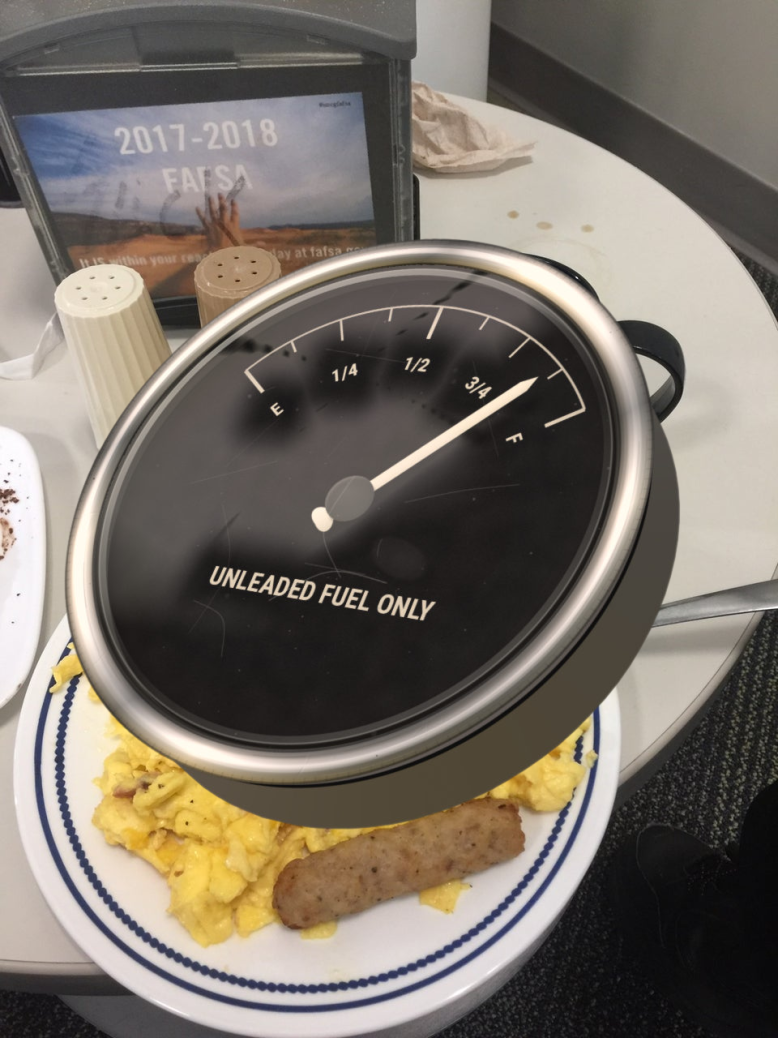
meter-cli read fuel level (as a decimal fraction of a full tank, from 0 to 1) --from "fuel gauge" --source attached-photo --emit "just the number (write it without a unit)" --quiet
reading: 0.875
